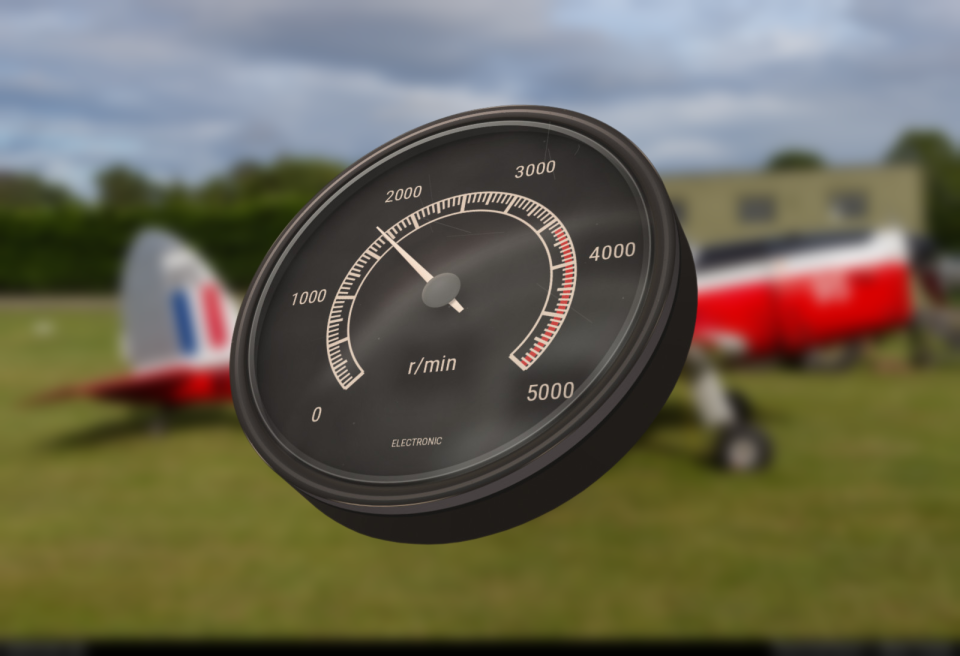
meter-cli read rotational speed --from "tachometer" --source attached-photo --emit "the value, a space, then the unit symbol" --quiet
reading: 1700 rpm
